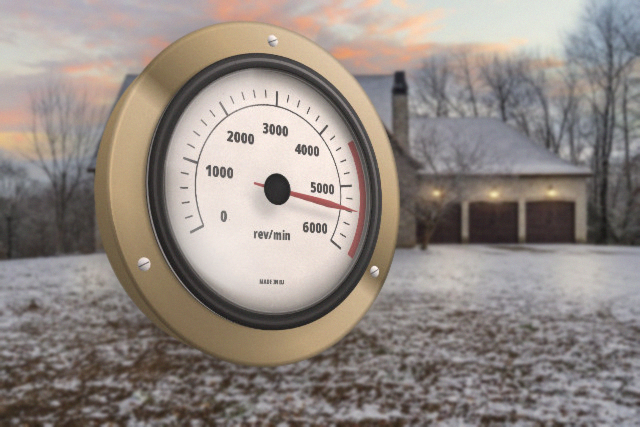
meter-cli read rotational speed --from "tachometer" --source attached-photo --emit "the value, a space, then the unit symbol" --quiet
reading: 5400 rpm
